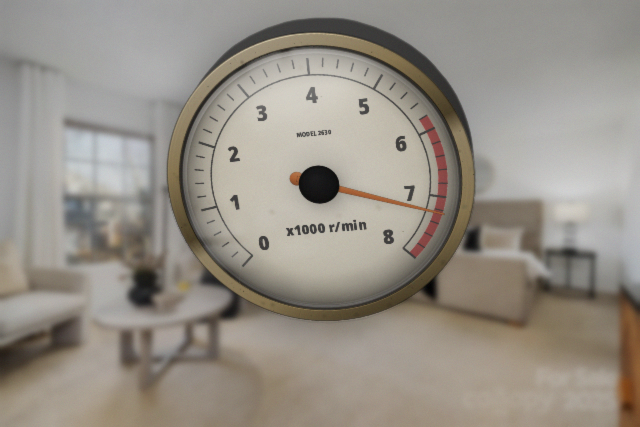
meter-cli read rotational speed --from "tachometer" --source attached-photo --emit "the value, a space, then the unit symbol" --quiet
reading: 7200 rpm
